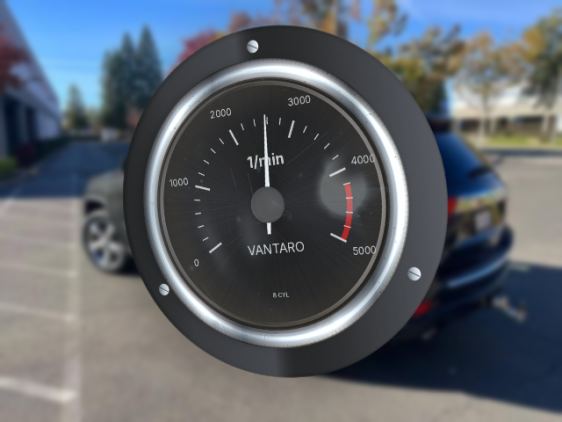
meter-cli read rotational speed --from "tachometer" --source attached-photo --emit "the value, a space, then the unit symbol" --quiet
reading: 2600 rpm
